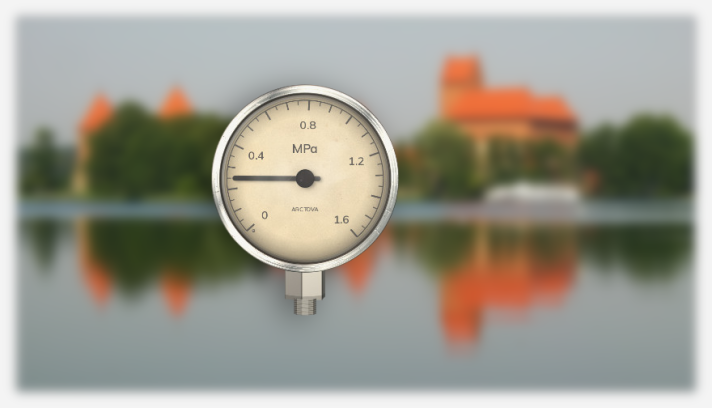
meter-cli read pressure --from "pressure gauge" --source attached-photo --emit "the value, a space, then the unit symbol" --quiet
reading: 0.25 MPa
